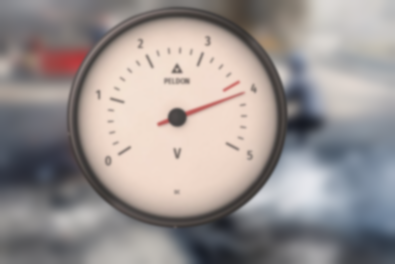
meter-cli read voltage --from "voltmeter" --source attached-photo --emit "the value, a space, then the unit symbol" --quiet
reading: 4 V
